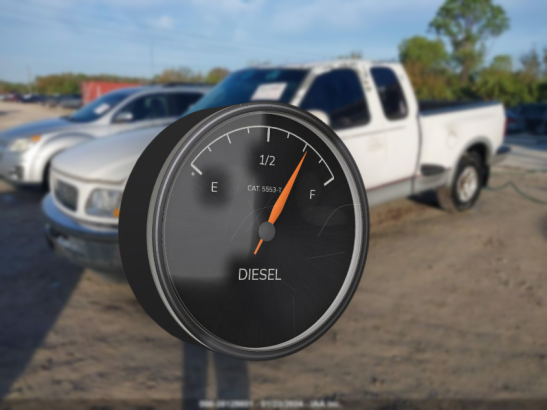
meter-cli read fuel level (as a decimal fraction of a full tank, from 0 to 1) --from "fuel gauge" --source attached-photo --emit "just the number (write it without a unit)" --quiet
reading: 0.75
